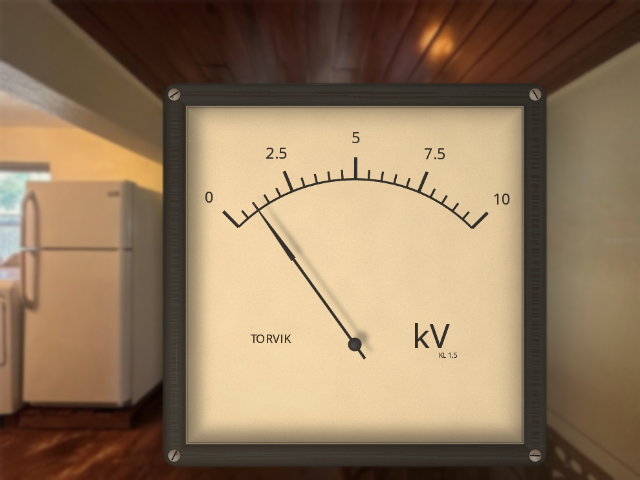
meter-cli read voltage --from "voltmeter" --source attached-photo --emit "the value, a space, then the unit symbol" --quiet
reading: 1 kV
